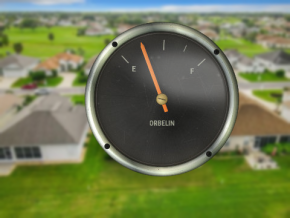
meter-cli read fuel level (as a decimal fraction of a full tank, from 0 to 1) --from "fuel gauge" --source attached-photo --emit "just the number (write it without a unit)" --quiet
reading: 0.25
